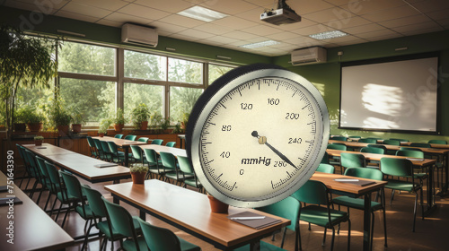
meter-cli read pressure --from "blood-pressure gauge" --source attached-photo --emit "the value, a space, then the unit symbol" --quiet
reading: 270 mmHg
